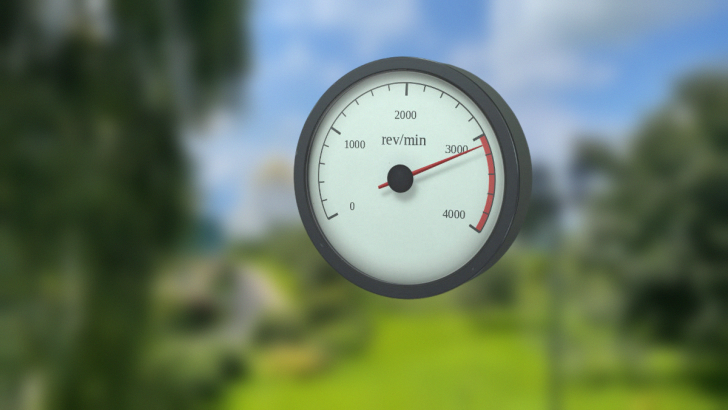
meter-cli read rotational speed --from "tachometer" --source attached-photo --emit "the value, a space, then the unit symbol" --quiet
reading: 3100 rpm
